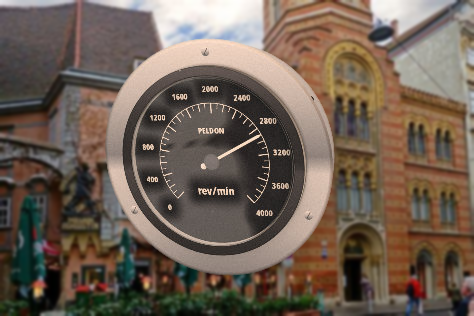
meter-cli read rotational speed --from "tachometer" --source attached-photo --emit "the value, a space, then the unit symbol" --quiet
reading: 2900 rpm
